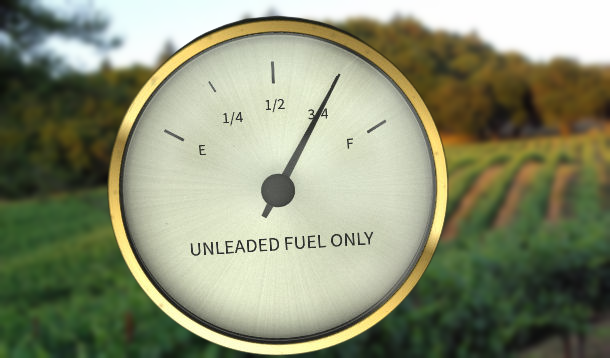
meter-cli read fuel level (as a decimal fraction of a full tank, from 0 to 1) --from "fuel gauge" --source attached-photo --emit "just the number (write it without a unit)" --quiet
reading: 0.75
